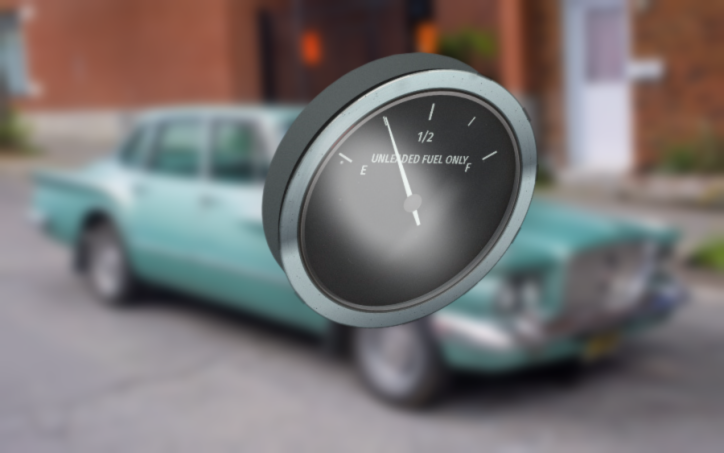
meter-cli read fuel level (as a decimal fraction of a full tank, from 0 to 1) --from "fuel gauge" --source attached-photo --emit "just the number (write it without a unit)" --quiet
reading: 0.25
